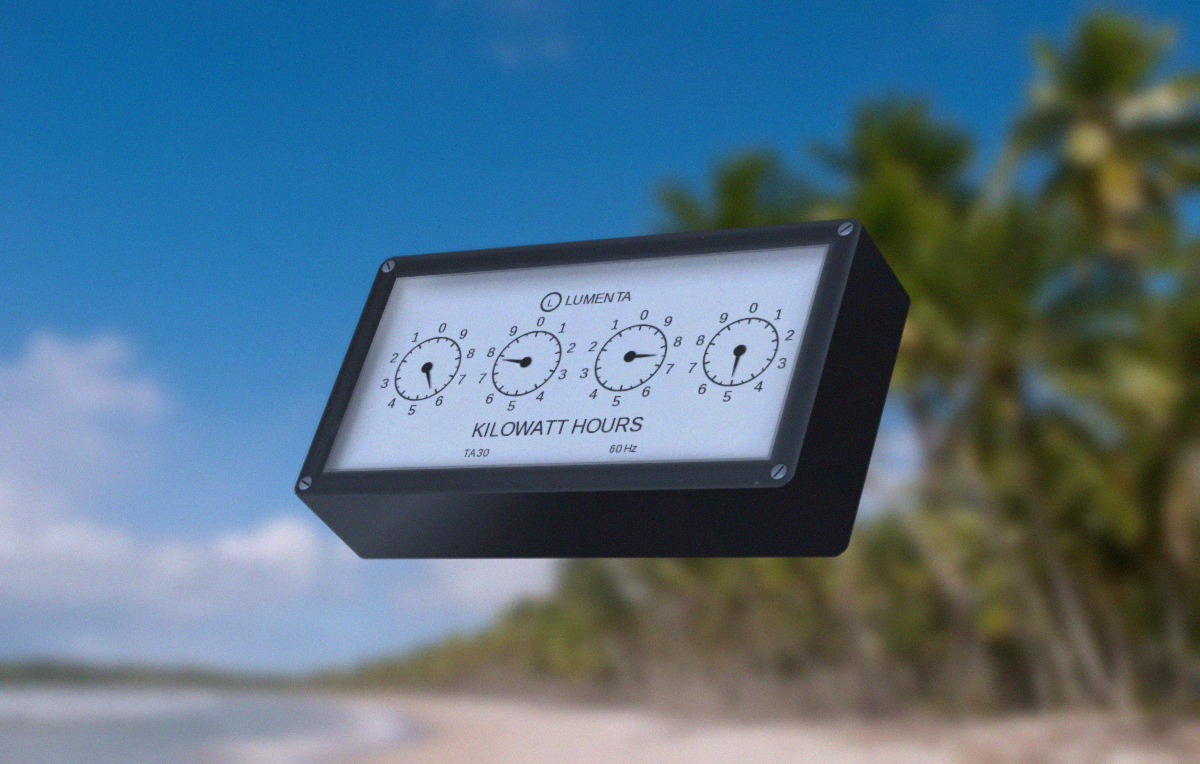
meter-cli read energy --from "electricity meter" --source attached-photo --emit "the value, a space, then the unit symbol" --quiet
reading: 5775 kWh
